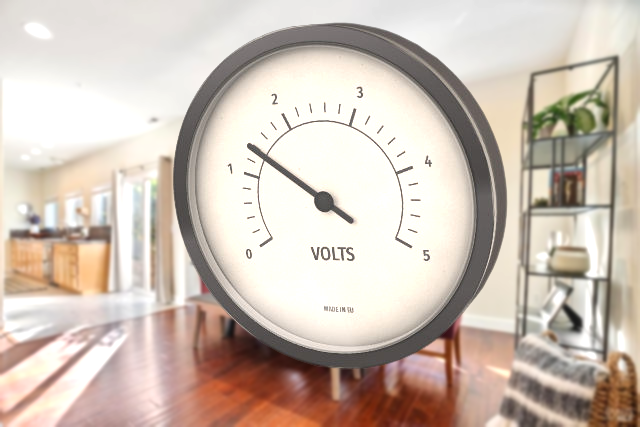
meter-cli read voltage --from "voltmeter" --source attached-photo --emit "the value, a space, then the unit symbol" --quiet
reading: 1.4 V
